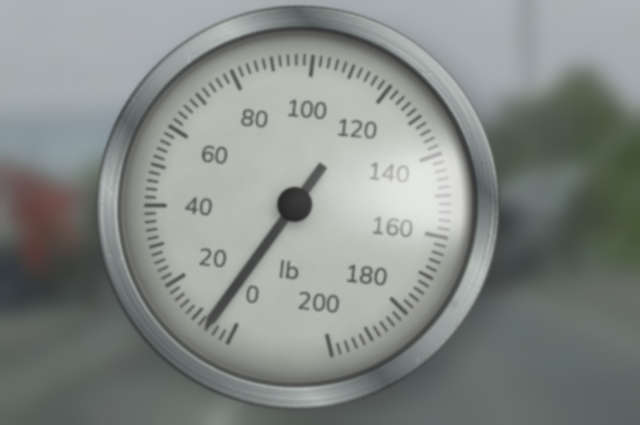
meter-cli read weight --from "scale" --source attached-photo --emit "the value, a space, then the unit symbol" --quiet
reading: 6 lb
